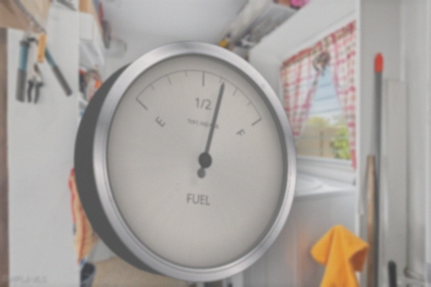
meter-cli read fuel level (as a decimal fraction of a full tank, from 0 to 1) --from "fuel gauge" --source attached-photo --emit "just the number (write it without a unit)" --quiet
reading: 0.625
